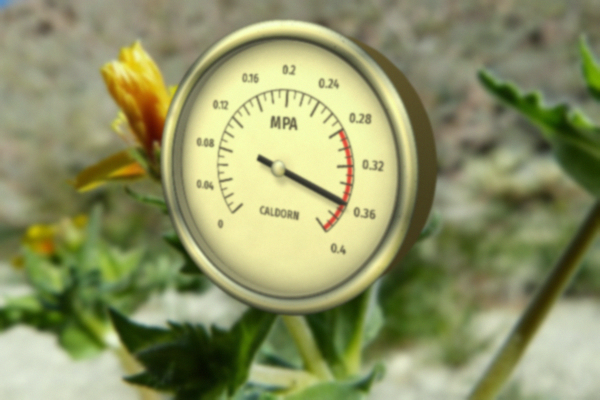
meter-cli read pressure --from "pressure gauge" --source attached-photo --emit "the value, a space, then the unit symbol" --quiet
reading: 0.36 MPa
